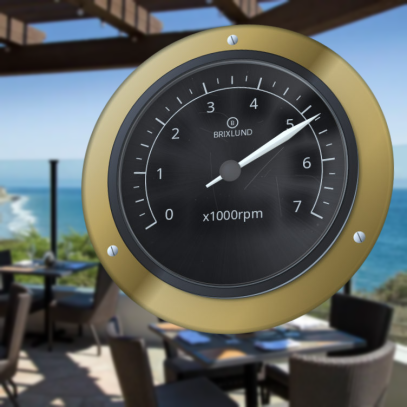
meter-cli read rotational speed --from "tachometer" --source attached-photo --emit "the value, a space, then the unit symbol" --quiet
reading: 5250 rpm
